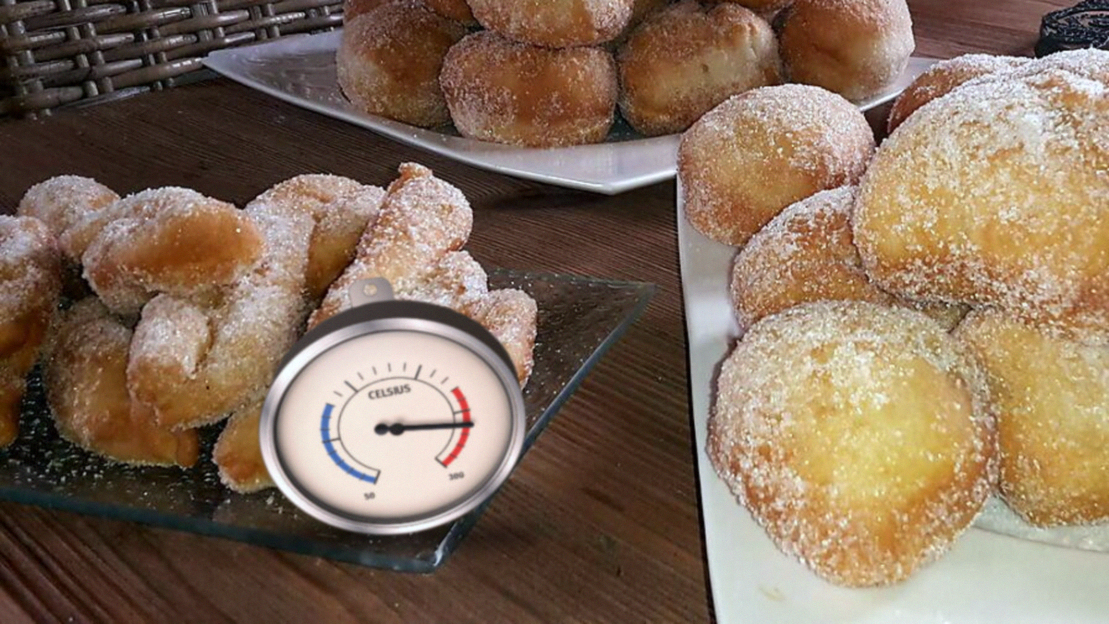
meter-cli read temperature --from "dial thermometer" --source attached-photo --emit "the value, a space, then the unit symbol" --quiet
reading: 260 °C
